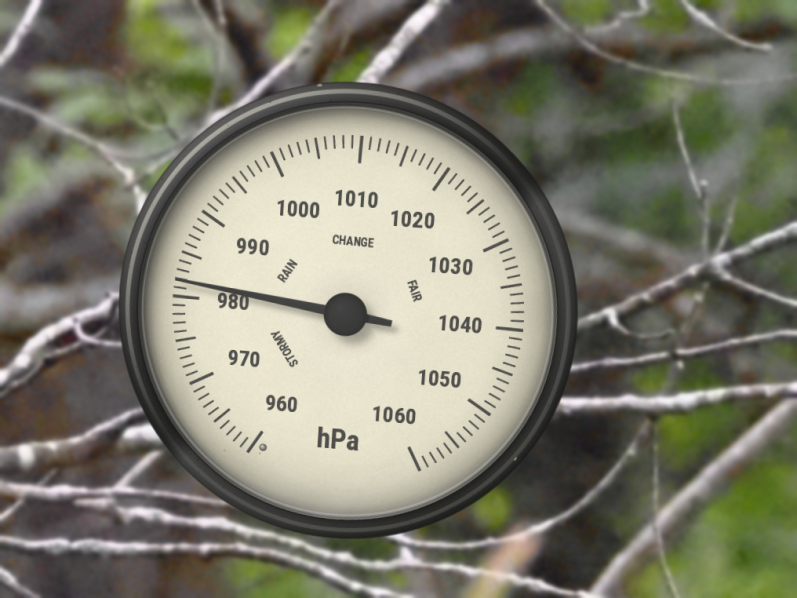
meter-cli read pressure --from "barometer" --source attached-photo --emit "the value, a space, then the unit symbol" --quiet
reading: 982 hPa
